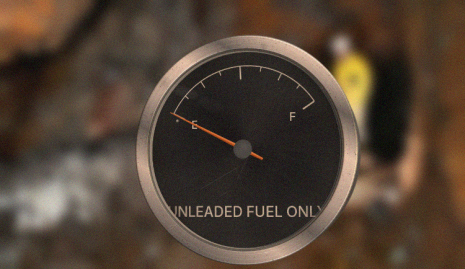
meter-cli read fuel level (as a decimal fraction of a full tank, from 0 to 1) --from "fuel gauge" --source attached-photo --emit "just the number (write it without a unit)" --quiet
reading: 0
